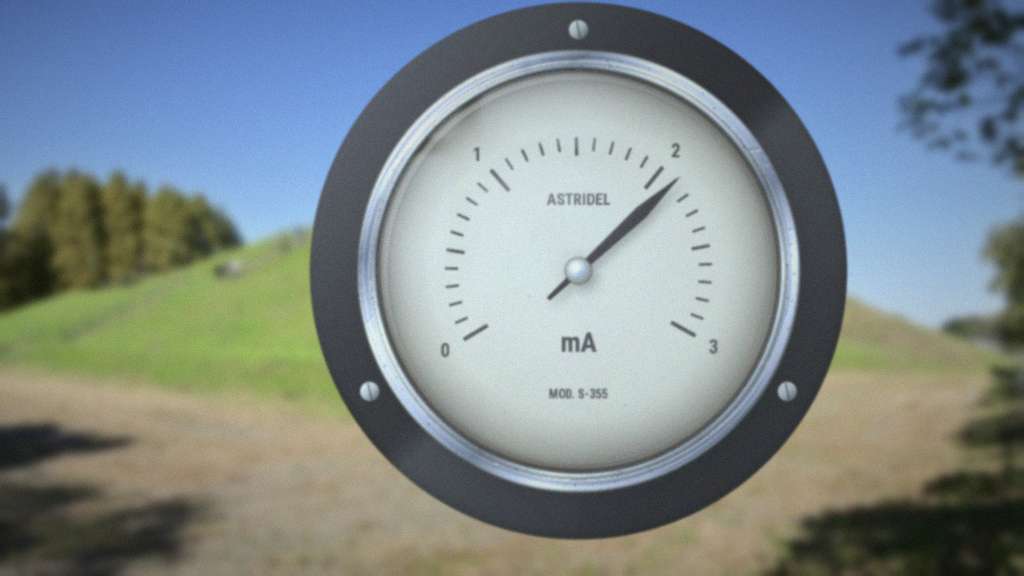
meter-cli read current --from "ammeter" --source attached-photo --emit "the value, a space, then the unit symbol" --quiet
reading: 2.1 mA
